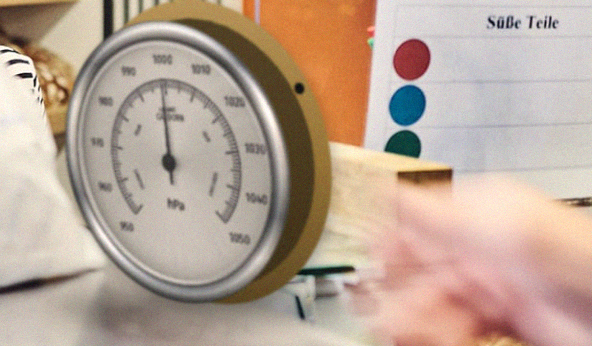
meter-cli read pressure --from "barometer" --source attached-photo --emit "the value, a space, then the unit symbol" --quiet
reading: 1000 hPa
